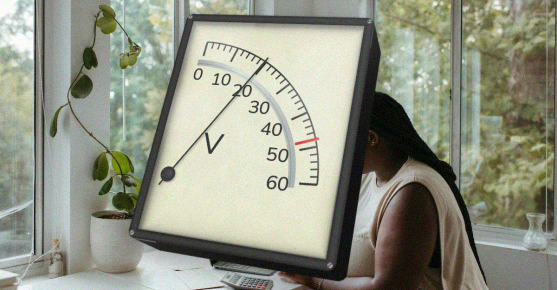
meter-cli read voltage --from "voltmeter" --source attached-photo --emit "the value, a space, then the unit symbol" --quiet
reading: 20 V
